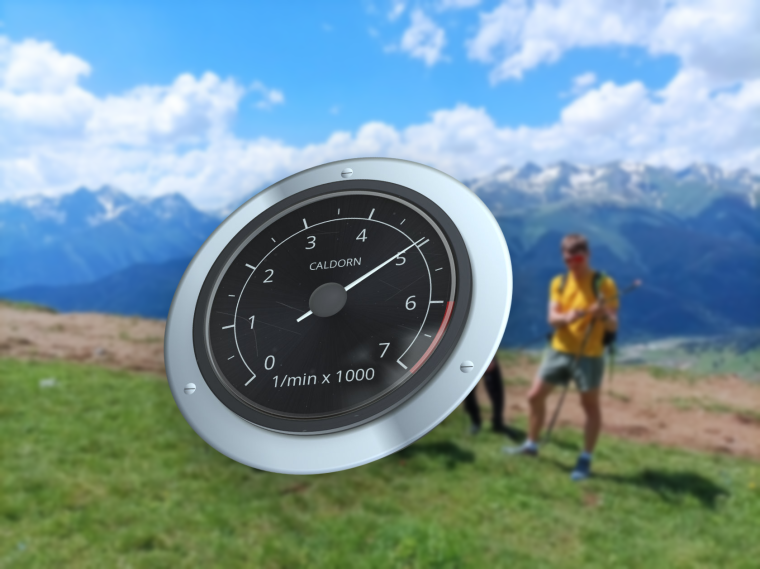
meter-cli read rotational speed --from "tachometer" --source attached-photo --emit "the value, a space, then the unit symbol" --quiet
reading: 5000 rpm
